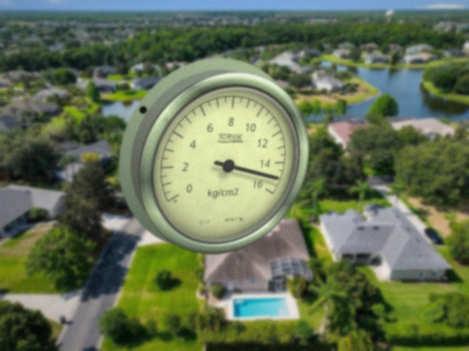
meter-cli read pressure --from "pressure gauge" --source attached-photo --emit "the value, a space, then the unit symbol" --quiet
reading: 15 kg/cm²
